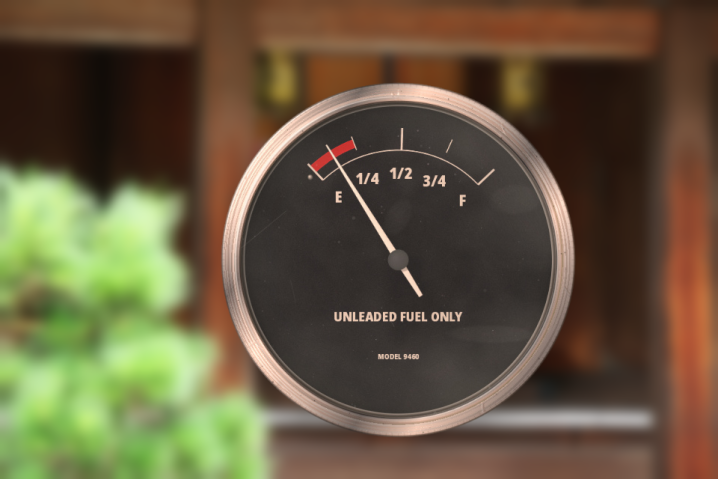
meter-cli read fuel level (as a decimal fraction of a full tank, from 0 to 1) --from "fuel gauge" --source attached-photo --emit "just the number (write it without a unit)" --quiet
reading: 0.125
